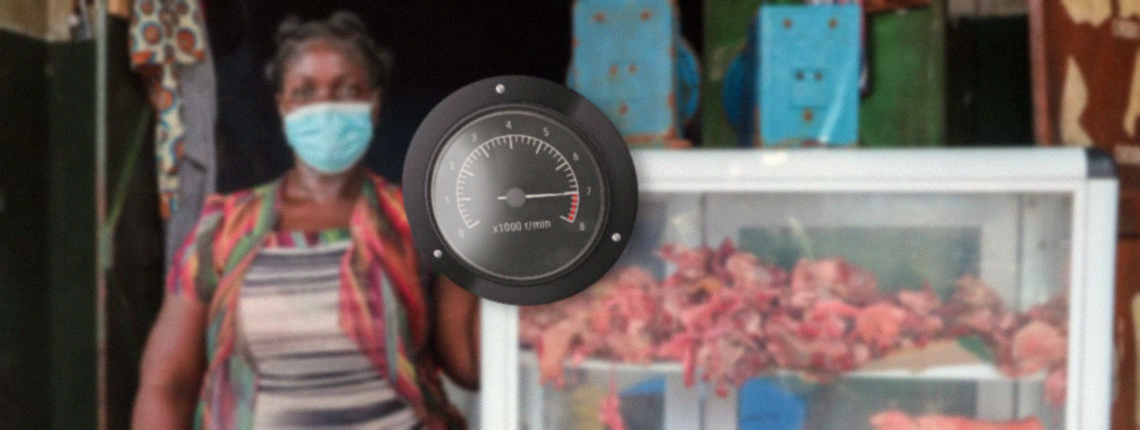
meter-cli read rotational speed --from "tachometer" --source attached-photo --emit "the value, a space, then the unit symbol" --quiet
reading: 7000 rpm
